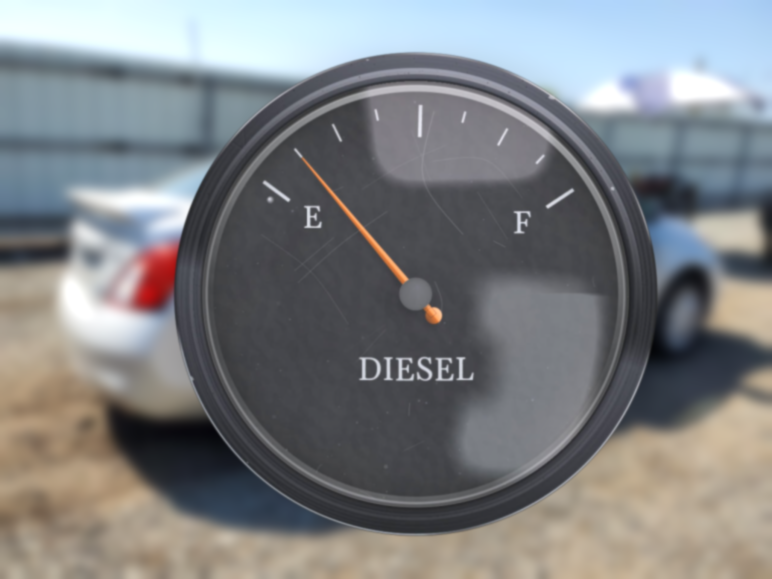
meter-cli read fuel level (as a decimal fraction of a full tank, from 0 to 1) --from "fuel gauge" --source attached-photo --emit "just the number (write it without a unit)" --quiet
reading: 0.125
